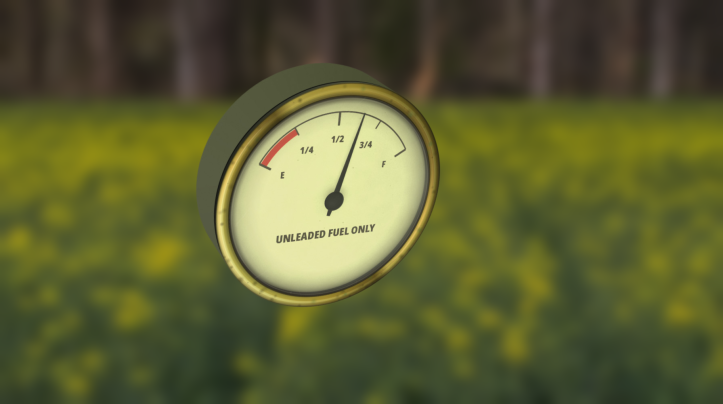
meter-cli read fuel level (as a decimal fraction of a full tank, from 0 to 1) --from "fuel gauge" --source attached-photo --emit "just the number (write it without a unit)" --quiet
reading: 0.625
